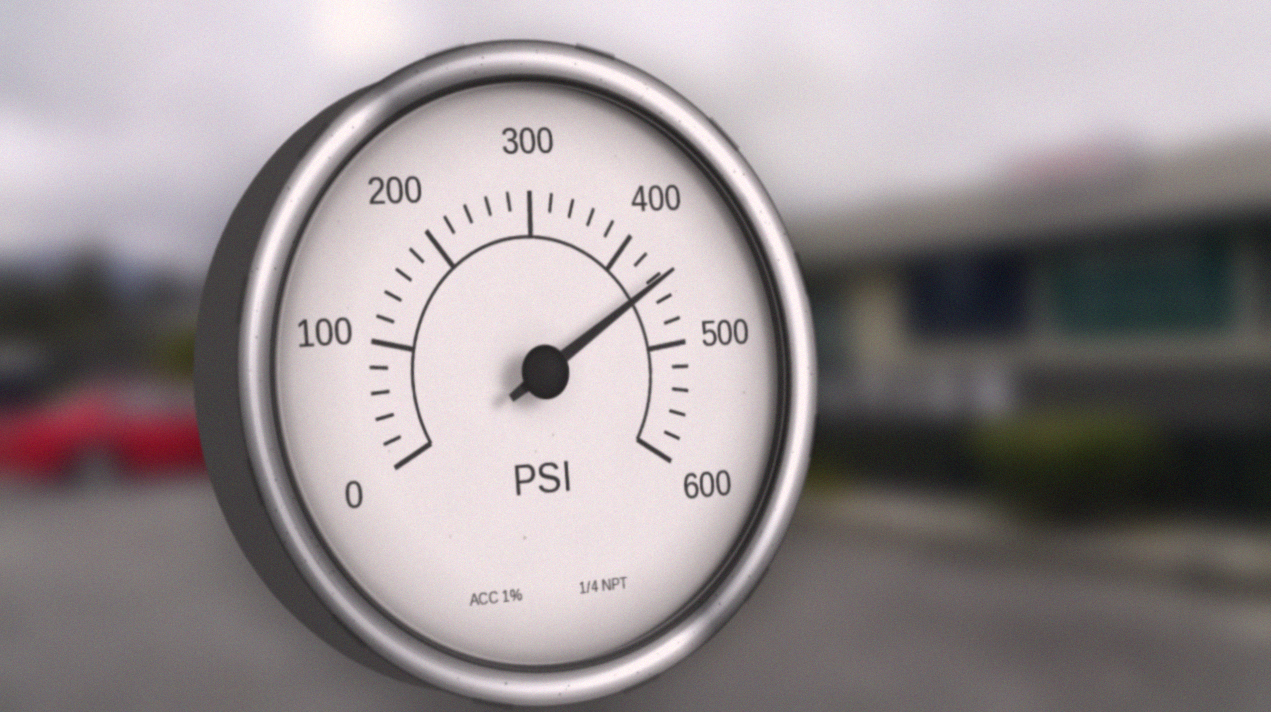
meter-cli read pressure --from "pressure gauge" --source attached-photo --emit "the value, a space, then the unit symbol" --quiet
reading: 440 psi
